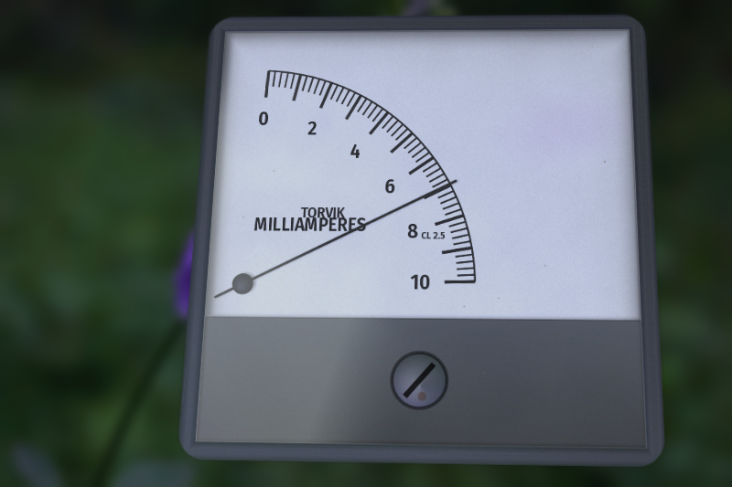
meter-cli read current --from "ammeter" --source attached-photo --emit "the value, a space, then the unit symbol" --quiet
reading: 7 mA
